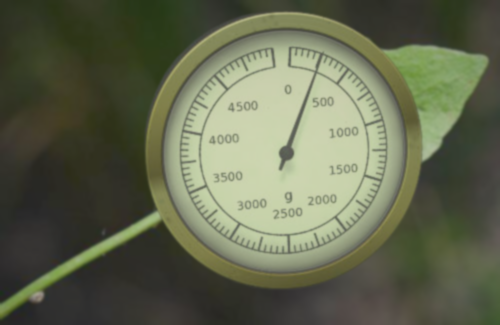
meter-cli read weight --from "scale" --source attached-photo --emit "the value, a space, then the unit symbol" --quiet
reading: 250 g
